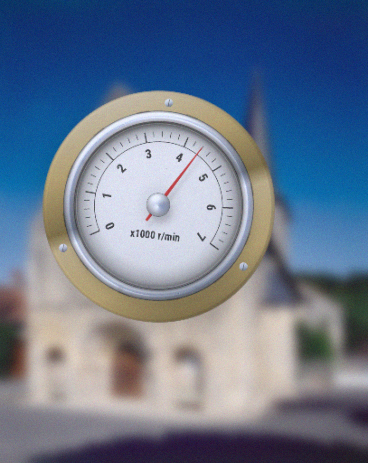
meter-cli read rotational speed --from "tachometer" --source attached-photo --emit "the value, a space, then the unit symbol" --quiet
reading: 4400 rpm
